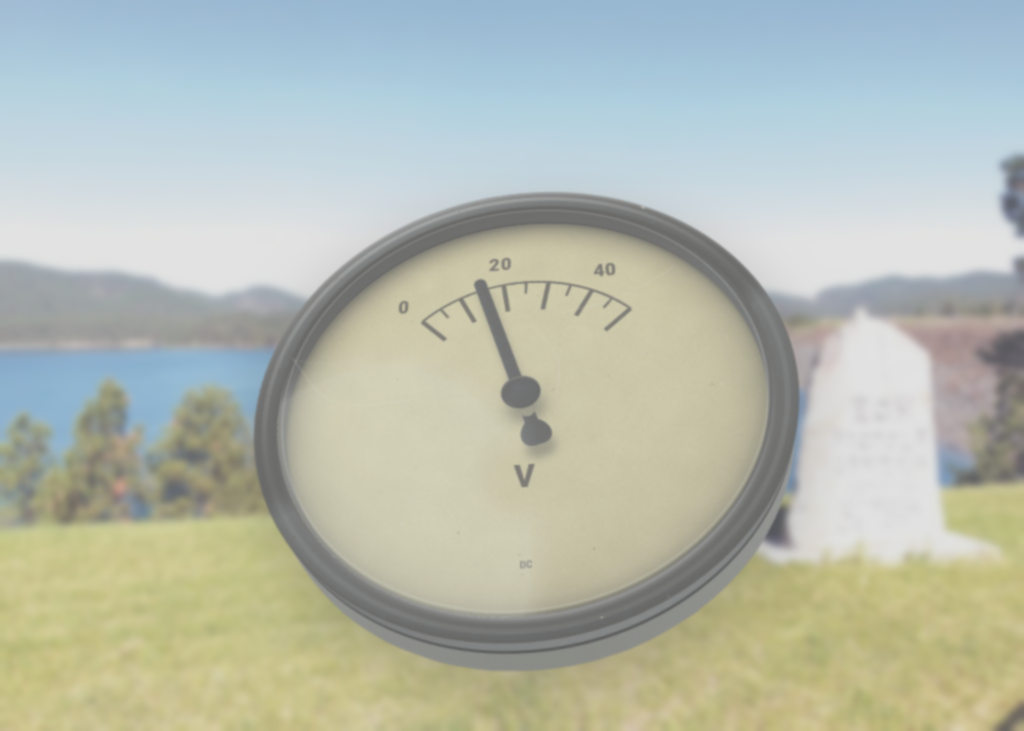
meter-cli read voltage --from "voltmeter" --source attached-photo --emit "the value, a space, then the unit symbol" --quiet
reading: 15 V
